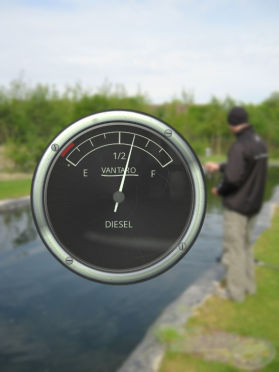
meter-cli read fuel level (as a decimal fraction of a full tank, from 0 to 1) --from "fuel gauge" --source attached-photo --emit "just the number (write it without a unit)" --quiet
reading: 0.625
